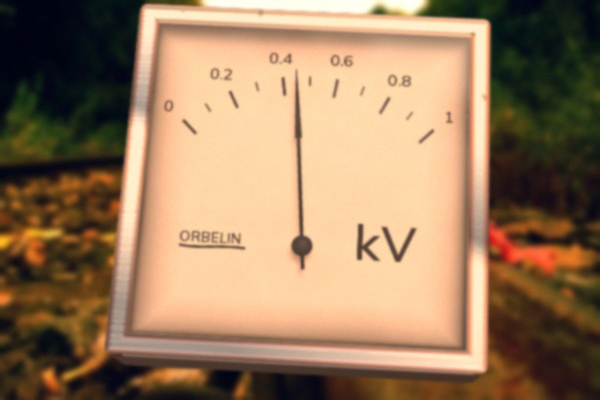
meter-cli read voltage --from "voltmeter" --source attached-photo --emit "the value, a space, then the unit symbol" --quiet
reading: 0.45 kV
